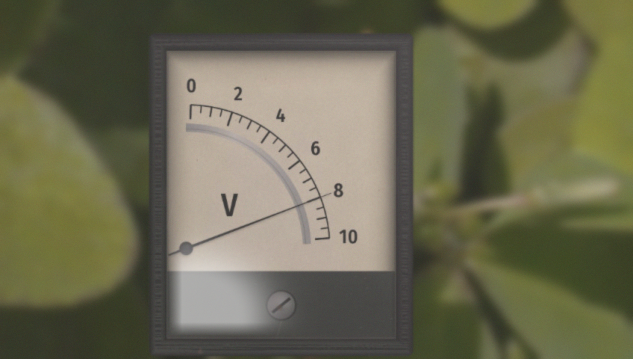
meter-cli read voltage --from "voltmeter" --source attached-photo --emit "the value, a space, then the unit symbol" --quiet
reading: 8 V
